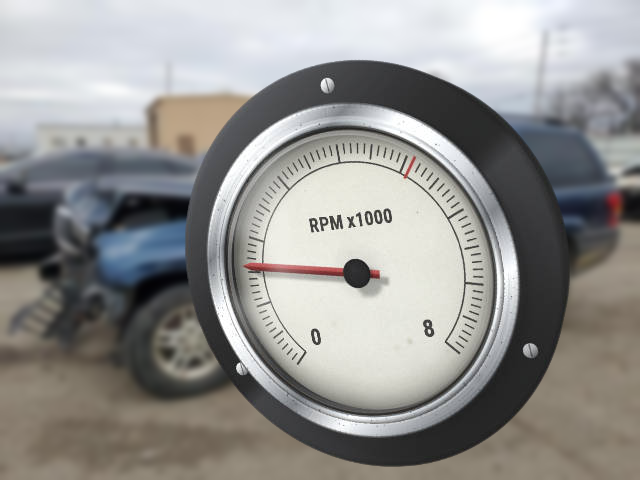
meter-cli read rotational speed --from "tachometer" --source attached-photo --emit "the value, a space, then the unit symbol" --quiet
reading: 1600 rpm
